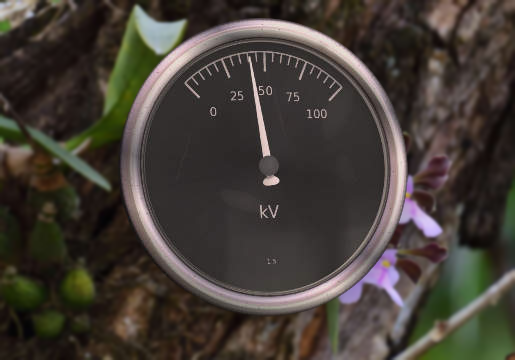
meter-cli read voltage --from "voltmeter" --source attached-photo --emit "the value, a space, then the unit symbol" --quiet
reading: 40 kV
